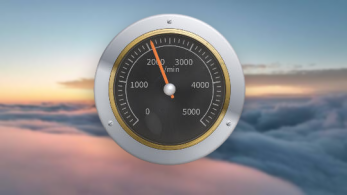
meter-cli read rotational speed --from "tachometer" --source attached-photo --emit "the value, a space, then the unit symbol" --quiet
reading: 2100 rpm
